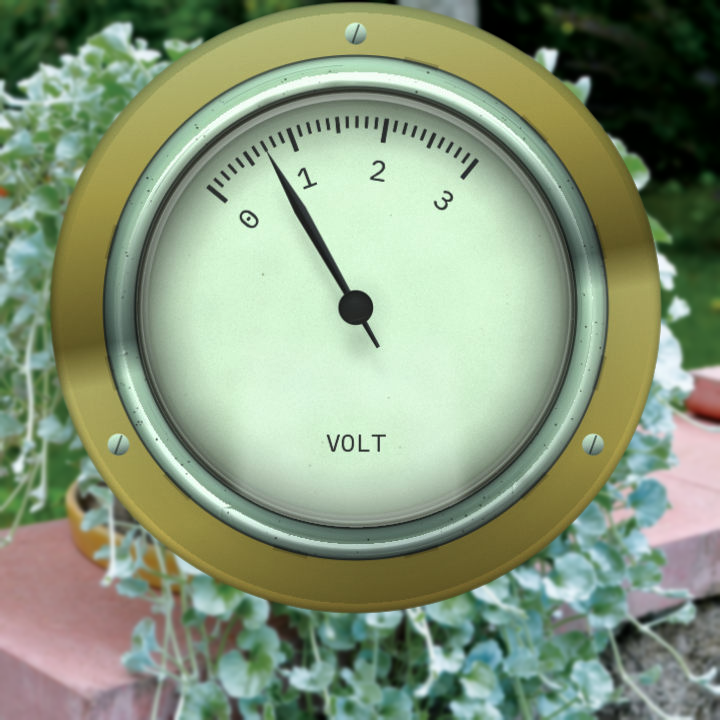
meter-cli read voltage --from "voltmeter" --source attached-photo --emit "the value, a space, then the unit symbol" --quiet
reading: 0.7 V
